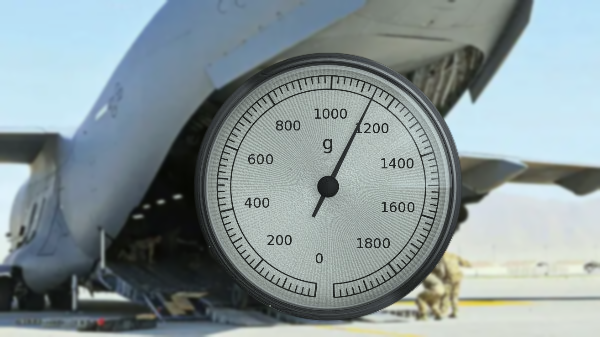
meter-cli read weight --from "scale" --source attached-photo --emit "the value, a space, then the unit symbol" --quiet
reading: 1140 g
